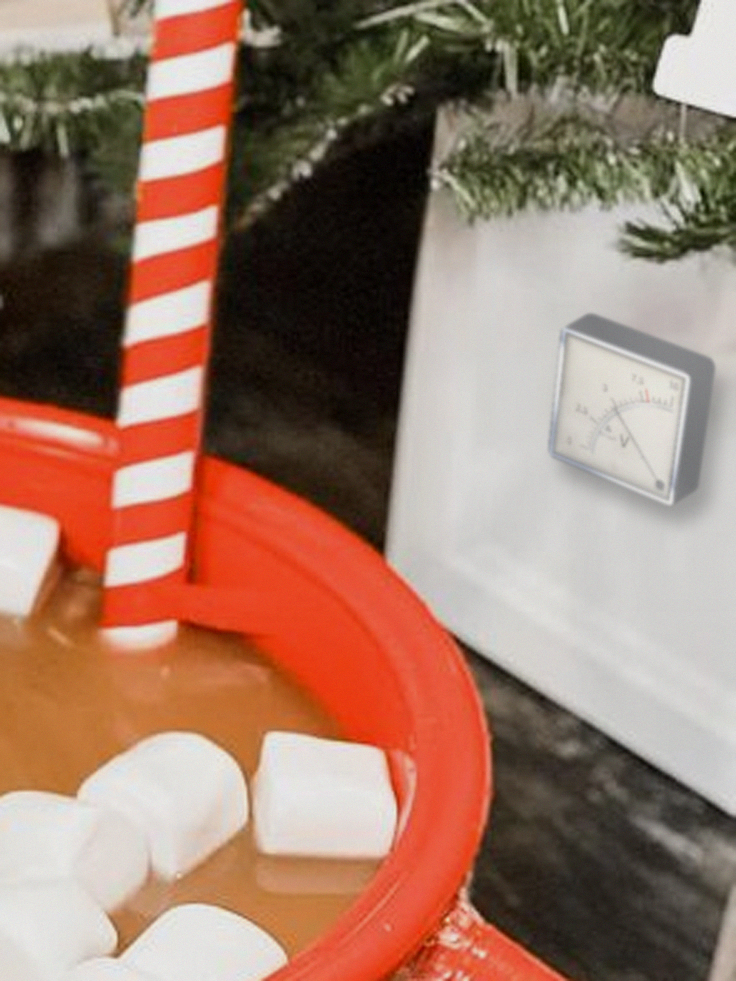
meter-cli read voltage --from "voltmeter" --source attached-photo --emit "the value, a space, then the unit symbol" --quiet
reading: 5 V
